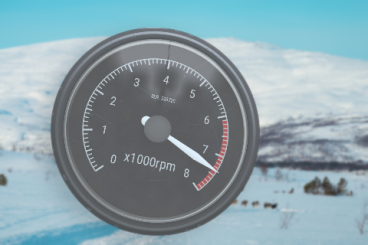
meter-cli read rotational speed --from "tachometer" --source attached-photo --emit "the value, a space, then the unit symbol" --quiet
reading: 7400 rpm
